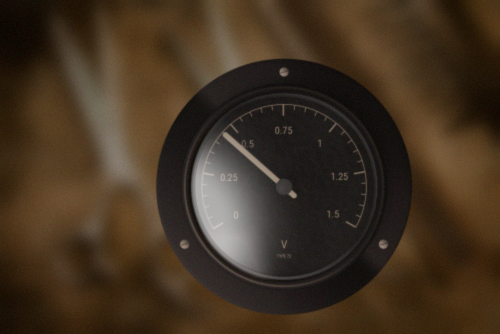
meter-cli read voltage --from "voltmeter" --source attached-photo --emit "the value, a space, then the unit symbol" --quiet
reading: 0.45 V
